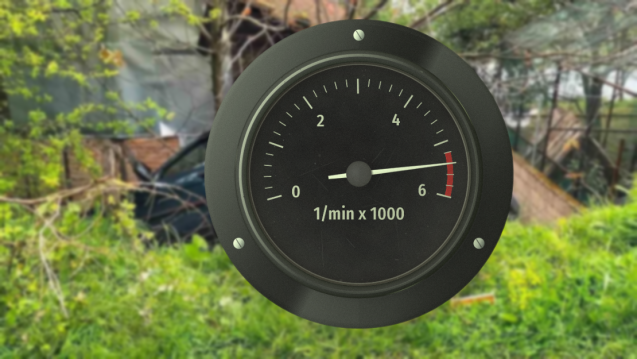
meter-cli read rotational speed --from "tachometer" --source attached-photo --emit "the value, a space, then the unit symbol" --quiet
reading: 5400 rpm
